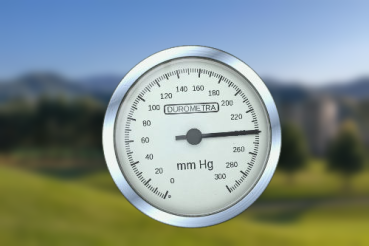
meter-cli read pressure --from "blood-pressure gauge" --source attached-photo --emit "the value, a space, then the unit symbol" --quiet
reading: 240 mmHg
